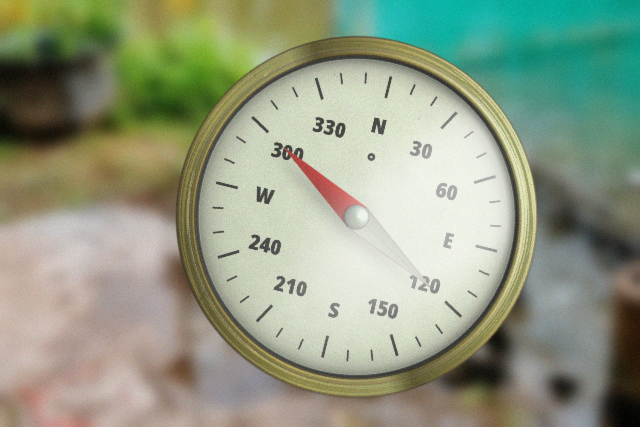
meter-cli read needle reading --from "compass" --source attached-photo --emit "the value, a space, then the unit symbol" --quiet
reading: 300 °
